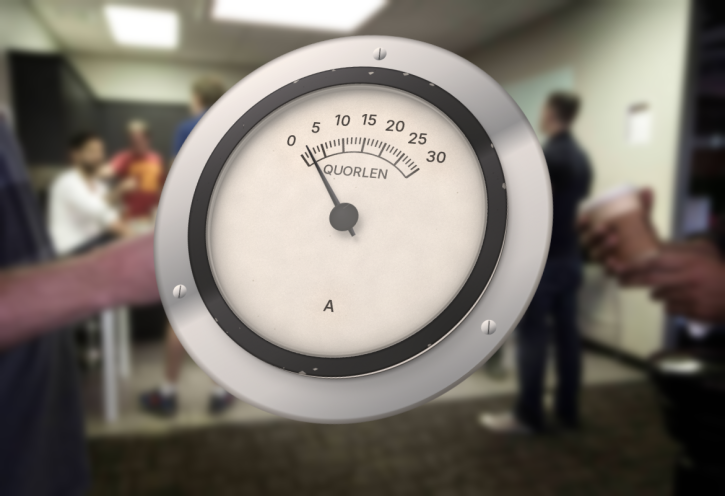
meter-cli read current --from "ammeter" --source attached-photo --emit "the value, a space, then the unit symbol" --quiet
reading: 2 A
